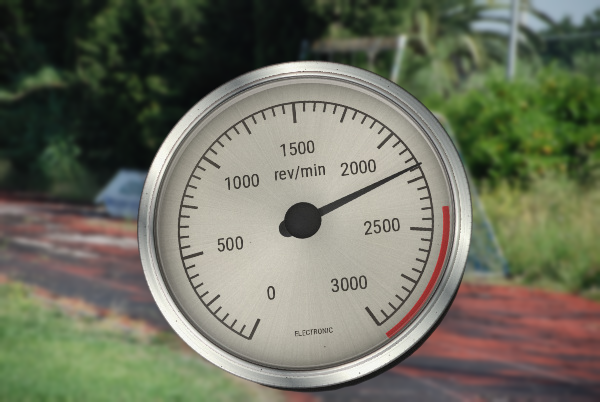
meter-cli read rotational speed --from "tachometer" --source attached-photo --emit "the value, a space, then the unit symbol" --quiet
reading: 2200 rpm
